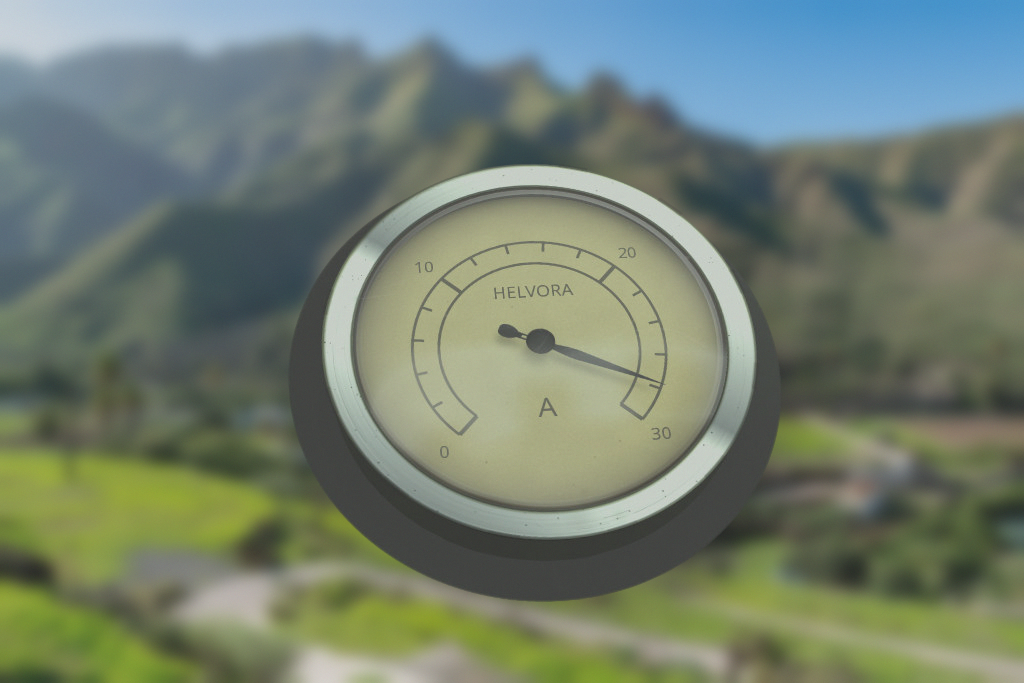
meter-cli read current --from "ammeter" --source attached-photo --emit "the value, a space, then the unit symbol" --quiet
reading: 28 A
